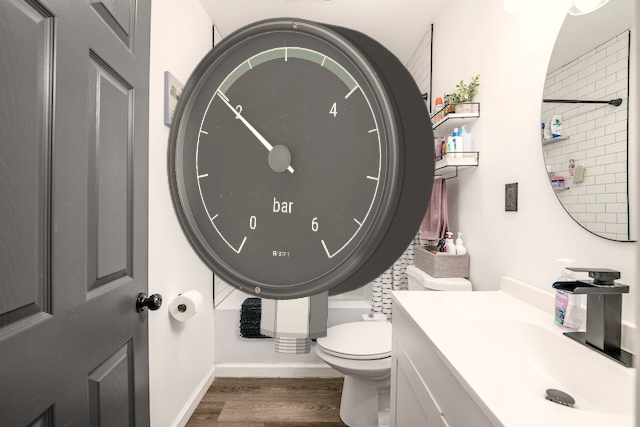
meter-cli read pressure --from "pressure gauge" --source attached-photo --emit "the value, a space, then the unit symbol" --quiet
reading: 2 bar
